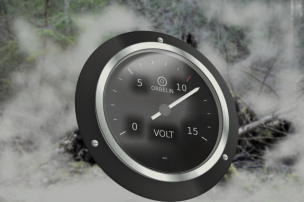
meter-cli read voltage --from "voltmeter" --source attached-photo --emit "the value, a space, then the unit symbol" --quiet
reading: 11 V
